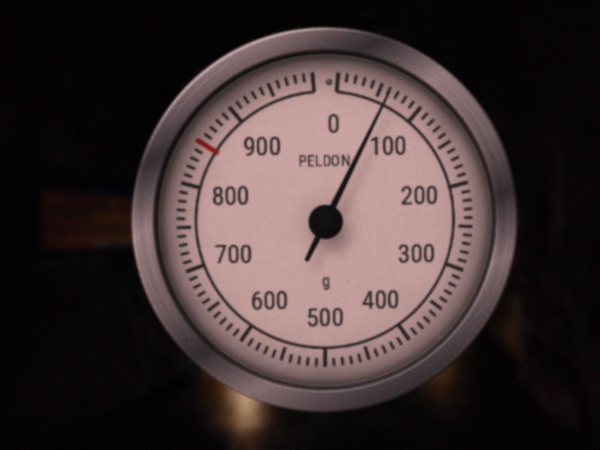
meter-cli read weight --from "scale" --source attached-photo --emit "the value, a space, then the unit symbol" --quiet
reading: 60 g
